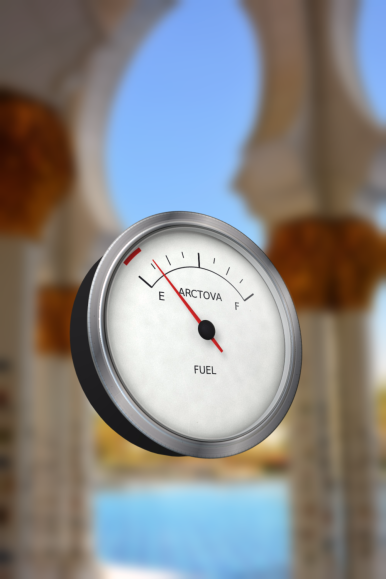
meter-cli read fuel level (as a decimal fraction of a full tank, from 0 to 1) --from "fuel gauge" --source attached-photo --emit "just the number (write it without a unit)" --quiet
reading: 0.125
